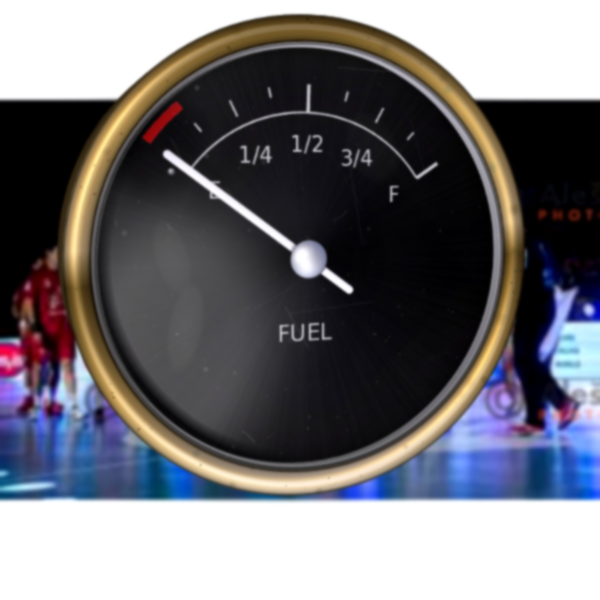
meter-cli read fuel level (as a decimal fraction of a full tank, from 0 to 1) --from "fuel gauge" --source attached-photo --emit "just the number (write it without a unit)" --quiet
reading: 0
